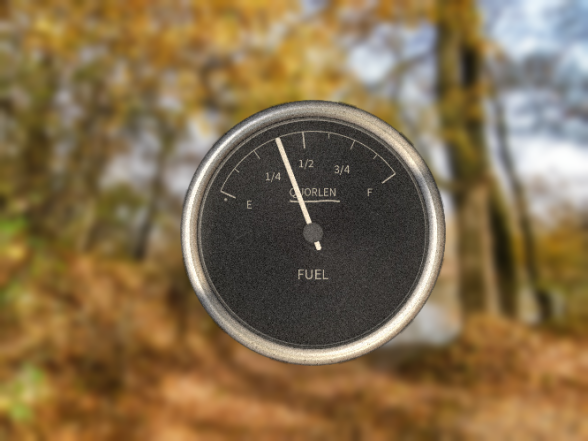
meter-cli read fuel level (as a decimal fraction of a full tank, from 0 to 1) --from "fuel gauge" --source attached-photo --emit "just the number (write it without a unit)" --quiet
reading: 0.375
